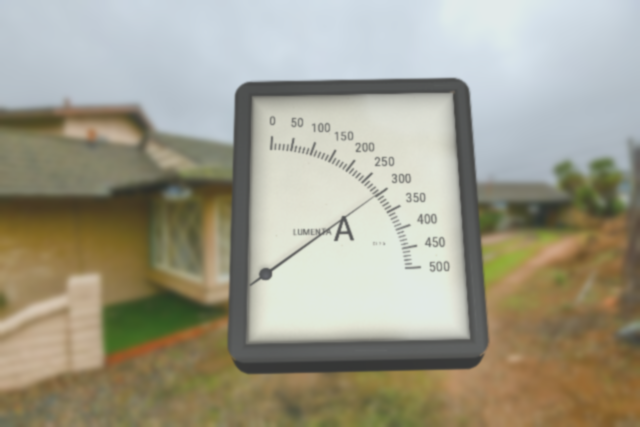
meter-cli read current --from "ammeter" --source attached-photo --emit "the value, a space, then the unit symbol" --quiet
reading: 300 A
